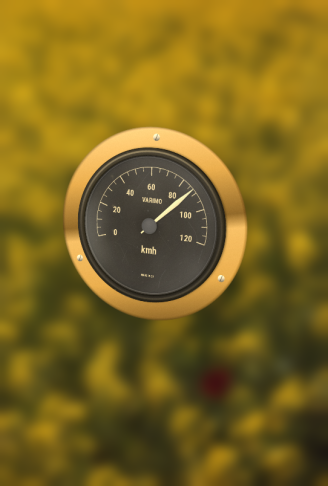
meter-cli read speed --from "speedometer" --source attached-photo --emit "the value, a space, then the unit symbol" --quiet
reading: 87.5 km/h
